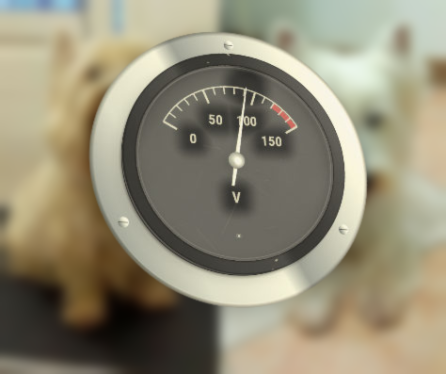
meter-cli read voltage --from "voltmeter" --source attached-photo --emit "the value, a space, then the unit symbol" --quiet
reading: 90 V
